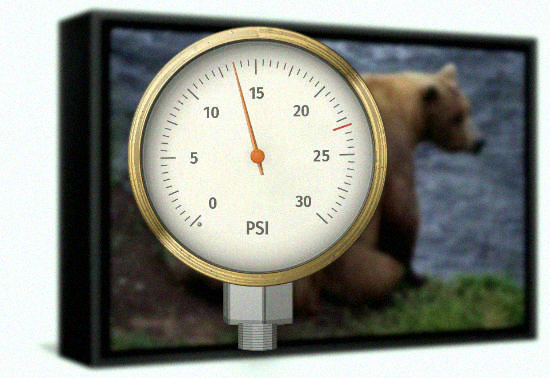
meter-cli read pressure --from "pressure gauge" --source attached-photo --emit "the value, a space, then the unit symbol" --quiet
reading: 13.5 psi
